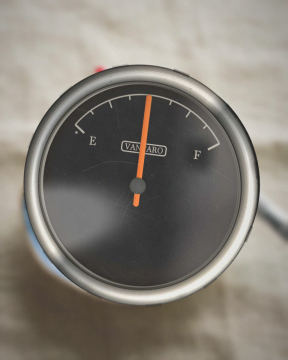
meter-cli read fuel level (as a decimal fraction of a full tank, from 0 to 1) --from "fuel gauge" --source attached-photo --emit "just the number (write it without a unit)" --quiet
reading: 0.5
